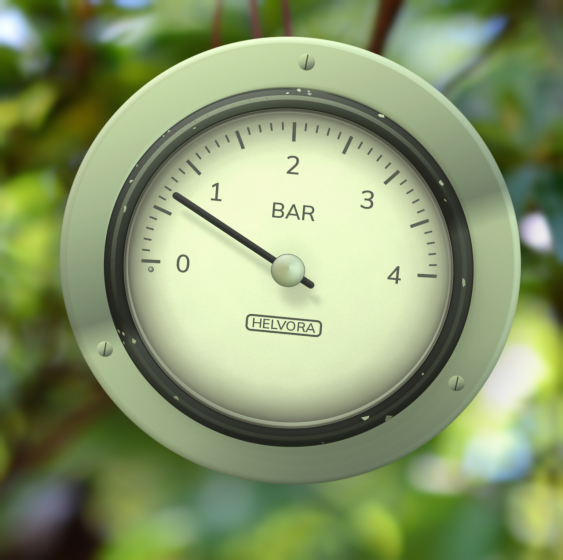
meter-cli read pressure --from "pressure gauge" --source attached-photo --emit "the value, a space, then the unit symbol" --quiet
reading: 0.7 bar
